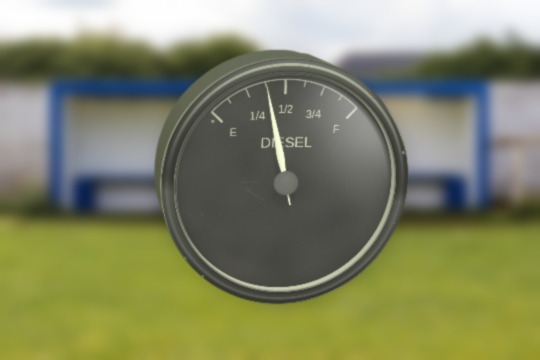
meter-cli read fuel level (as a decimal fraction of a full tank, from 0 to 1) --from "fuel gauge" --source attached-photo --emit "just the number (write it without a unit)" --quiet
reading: 0.375
